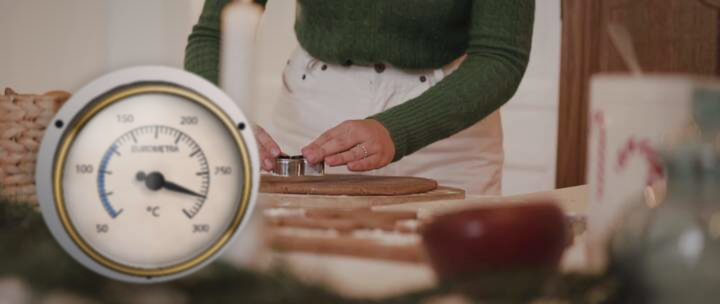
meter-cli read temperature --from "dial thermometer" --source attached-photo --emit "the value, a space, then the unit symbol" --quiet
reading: 275 °C
